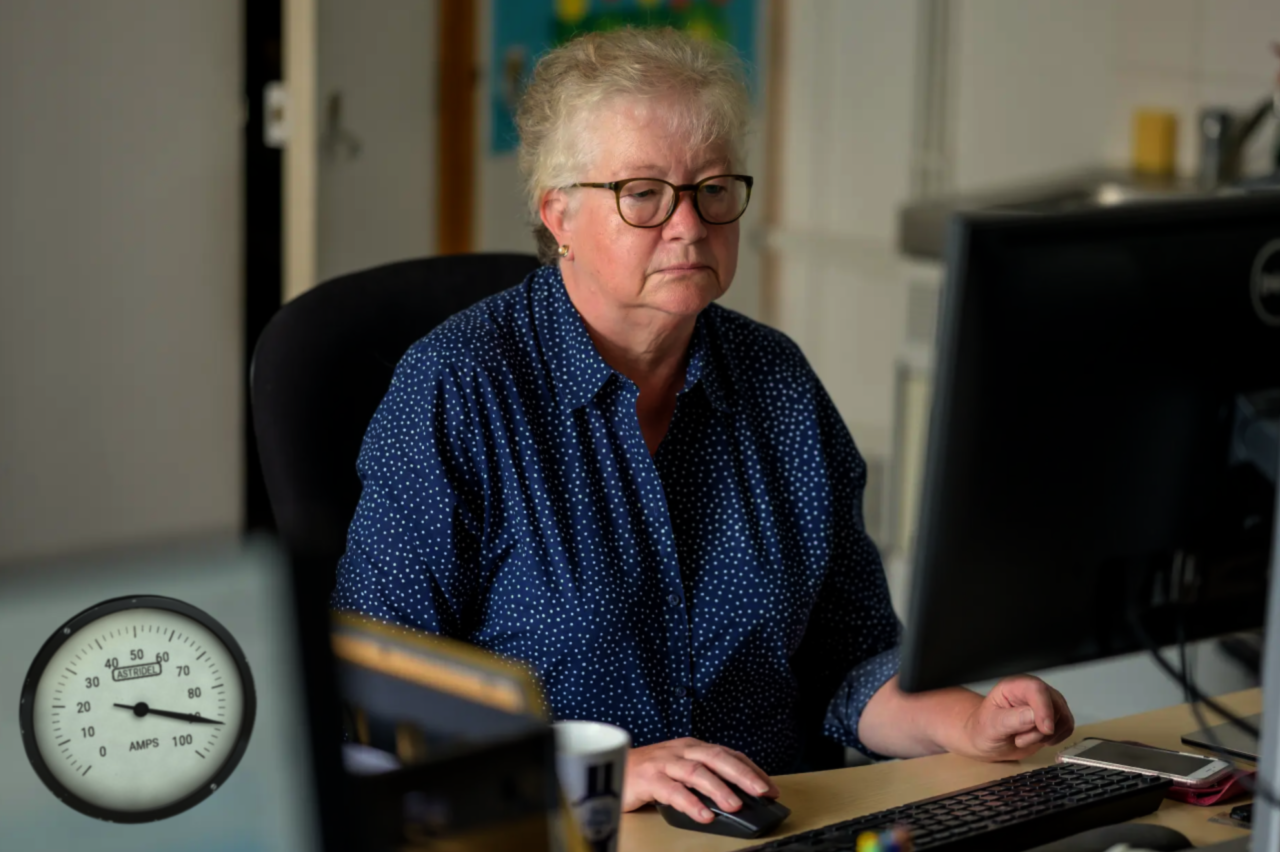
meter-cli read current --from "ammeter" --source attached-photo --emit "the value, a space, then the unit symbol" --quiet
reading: 90 A
